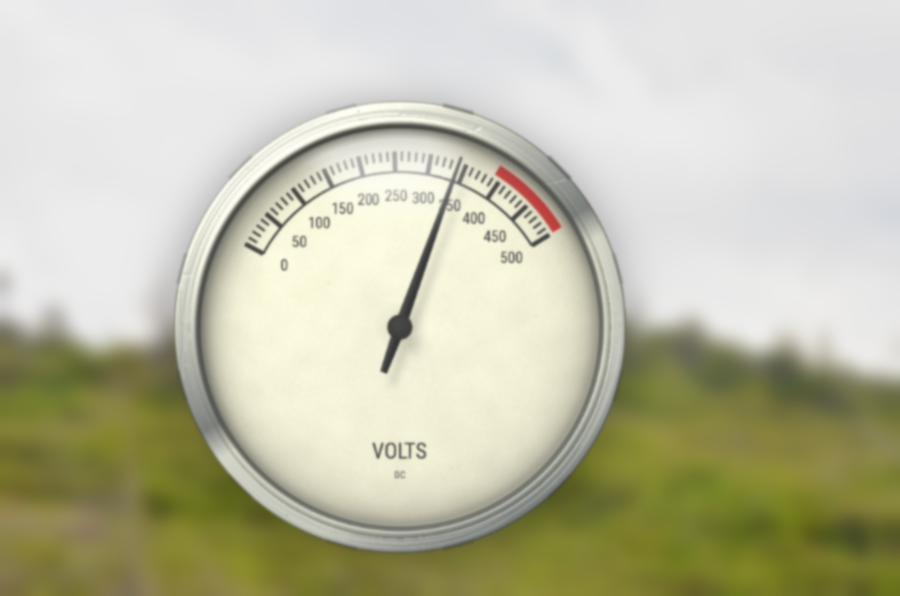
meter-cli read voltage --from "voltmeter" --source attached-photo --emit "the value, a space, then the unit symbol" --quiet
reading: 340 V
